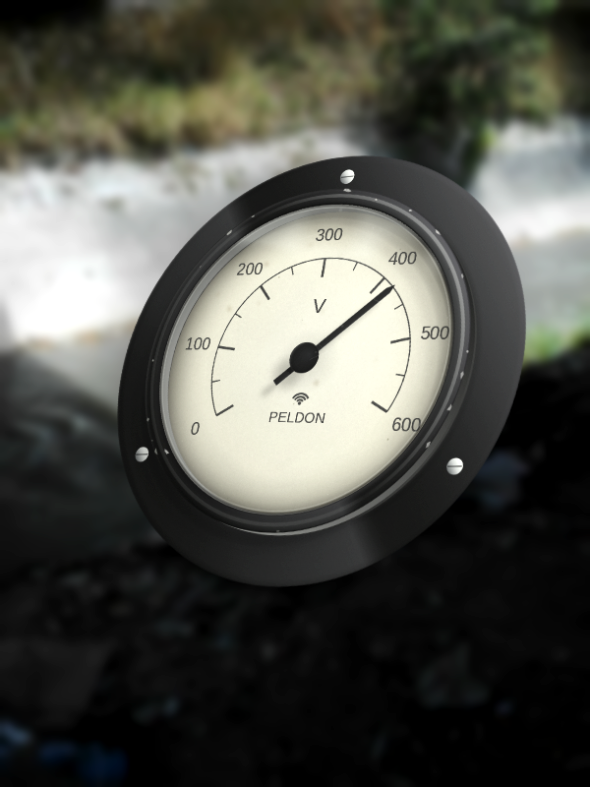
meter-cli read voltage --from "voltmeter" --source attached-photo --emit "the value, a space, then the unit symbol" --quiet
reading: 425 V
